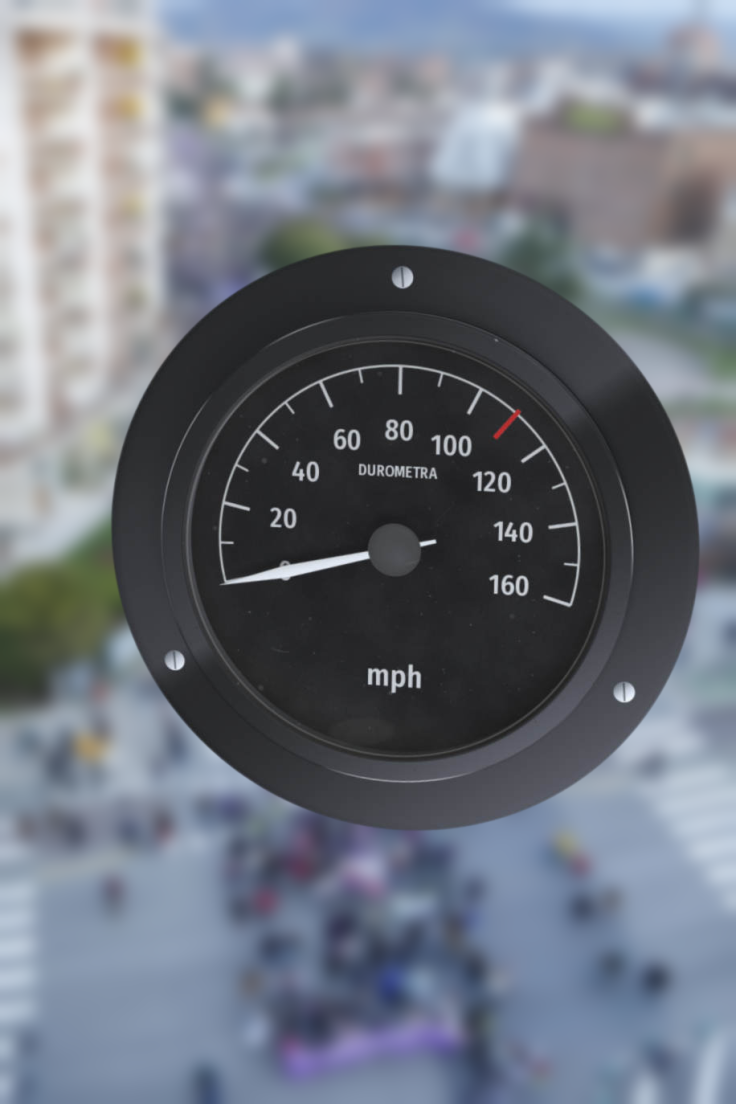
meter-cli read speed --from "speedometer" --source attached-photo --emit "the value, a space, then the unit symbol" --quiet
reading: 0 mph
